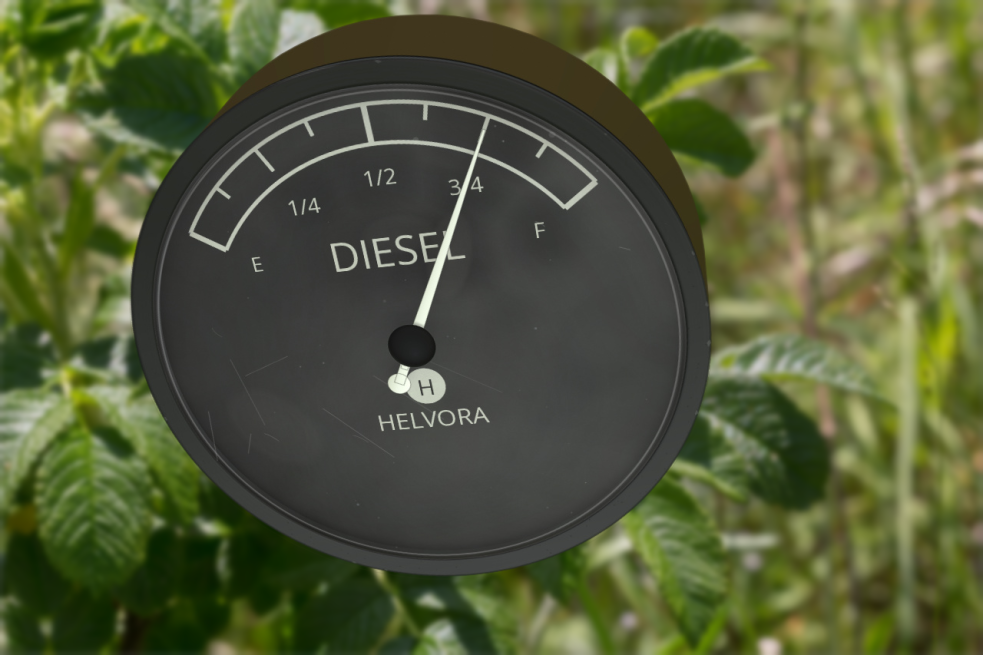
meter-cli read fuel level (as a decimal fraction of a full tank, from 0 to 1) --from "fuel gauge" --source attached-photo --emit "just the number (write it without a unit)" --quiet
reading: 0.75
